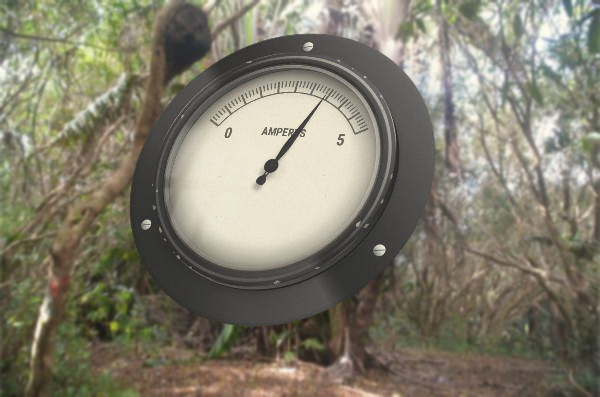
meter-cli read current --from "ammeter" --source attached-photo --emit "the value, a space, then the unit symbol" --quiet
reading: 3.5 A
